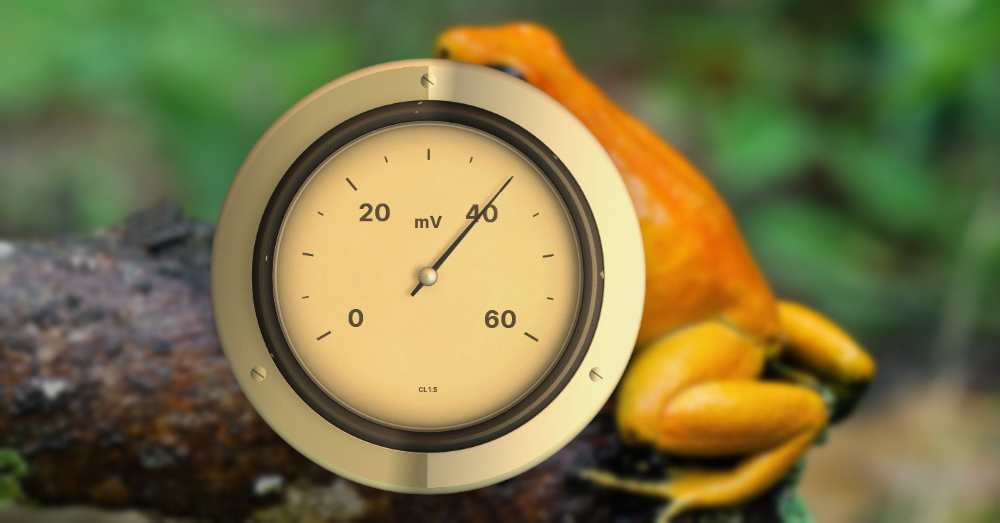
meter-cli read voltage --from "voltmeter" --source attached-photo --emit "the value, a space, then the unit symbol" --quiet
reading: 40 mV
